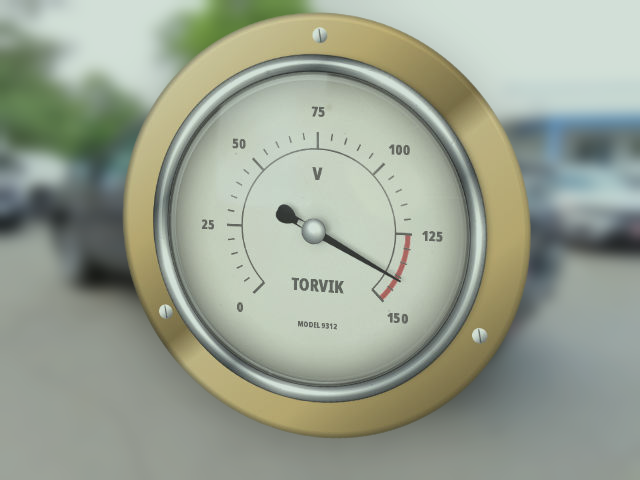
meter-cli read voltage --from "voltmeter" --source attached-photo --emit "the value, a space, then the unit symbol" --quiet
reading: 140 V
